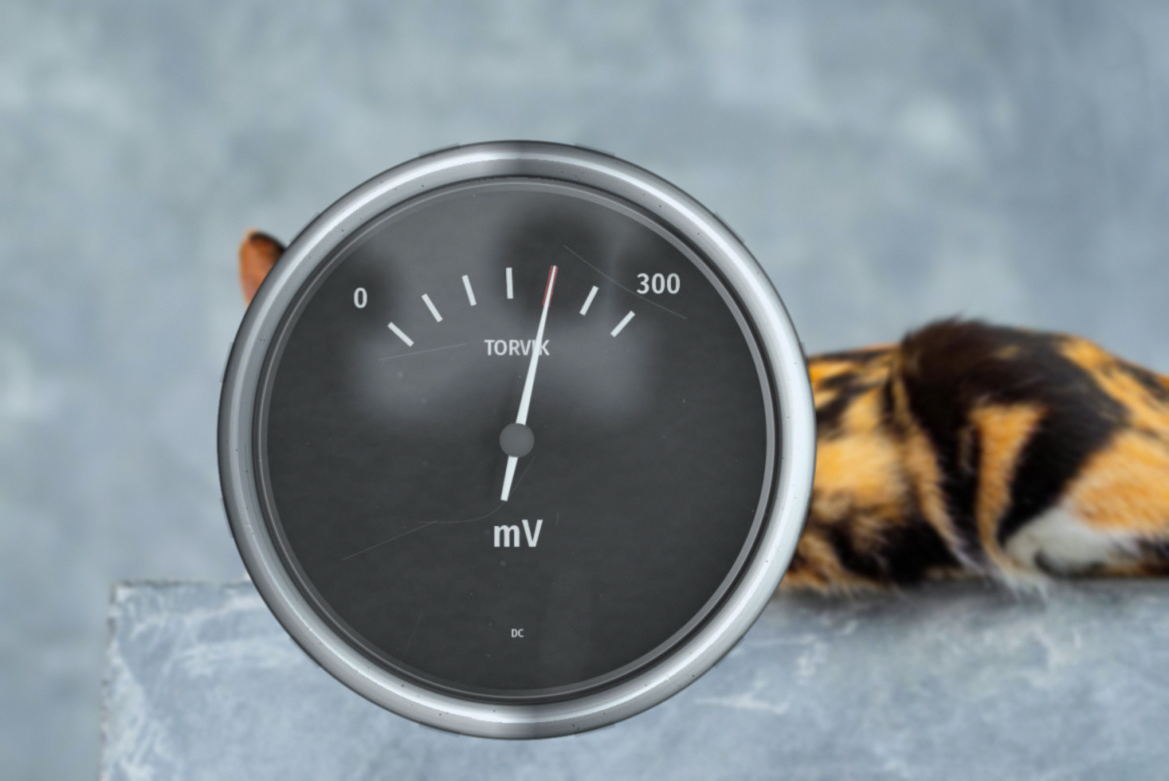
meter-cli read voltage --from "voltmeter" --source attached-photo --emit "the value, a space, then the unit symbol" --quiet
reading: 200 mV
